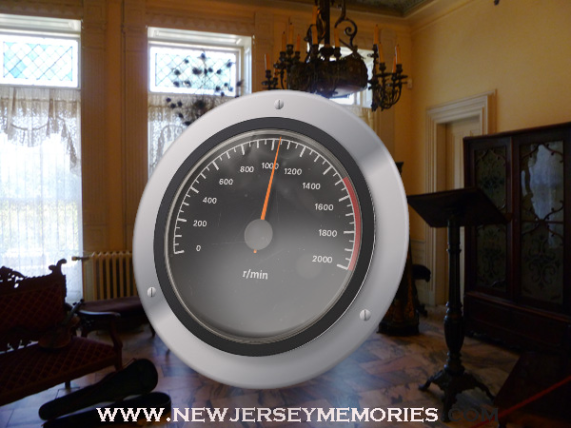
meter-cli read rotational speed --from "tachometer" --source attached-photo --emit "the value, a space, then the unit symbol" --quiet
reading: 1050 rpm
